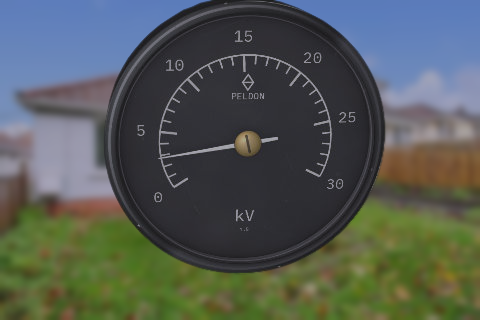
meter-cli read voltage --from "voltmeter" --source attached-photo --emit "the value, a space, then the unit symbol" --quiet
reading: 3 kV
